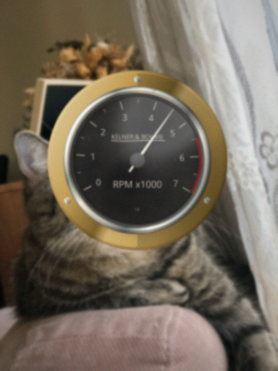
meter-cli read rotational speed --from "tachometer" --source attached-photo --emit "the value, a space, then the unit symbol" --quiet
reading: 4500 rpm
